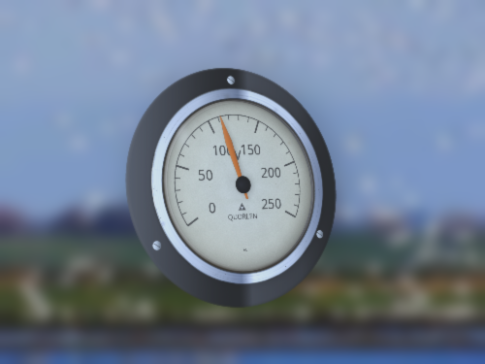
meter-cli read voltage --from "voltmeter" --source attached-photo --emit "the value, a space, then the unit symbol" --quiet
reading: 110 V
